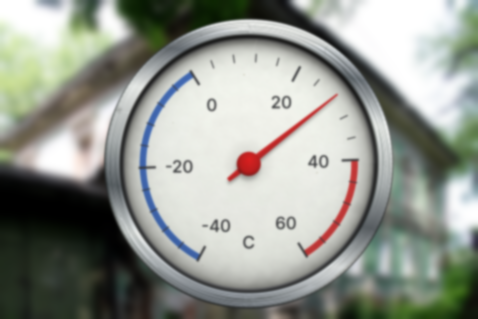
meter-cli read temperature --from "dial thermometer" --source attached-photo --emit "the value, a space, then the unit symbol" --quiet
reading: 28 °C
